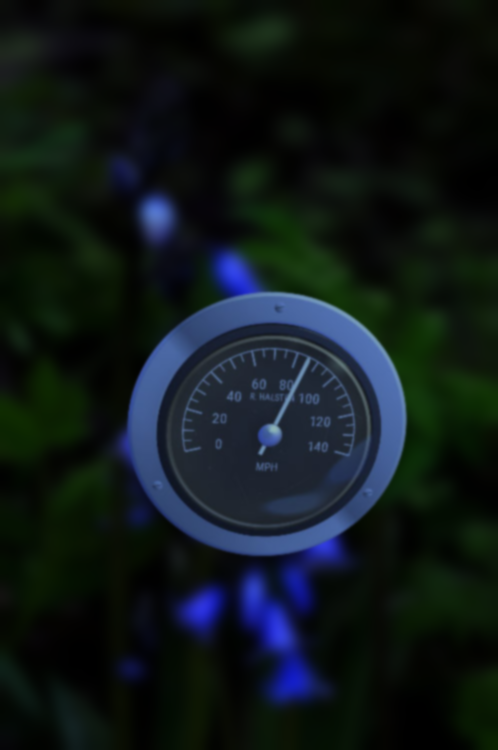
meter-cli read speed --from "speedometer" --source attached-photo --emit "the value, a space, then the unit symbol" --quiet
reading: 85 mph
